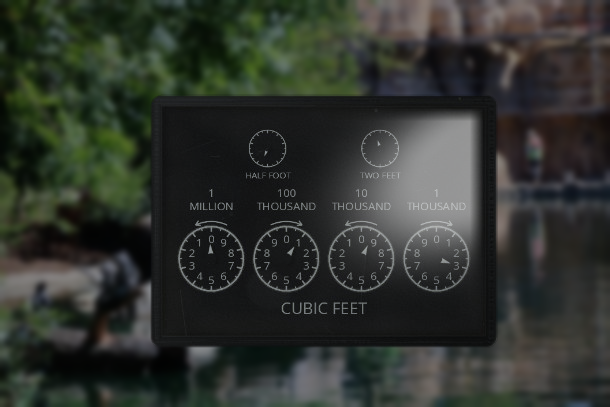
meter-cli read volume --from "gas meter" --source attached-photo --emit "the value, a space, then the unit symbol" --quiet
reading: 9300 ft³
